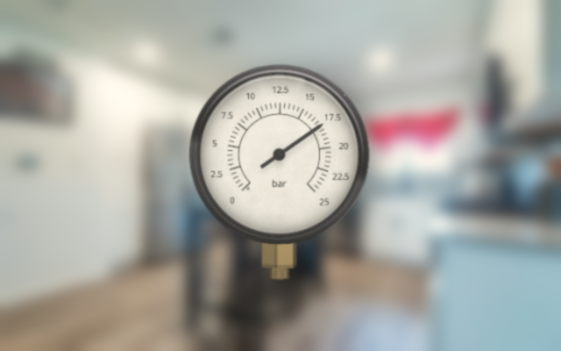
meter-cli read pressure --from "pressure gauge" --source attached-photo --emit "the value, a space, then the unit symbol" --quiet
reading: 17.5 bar
